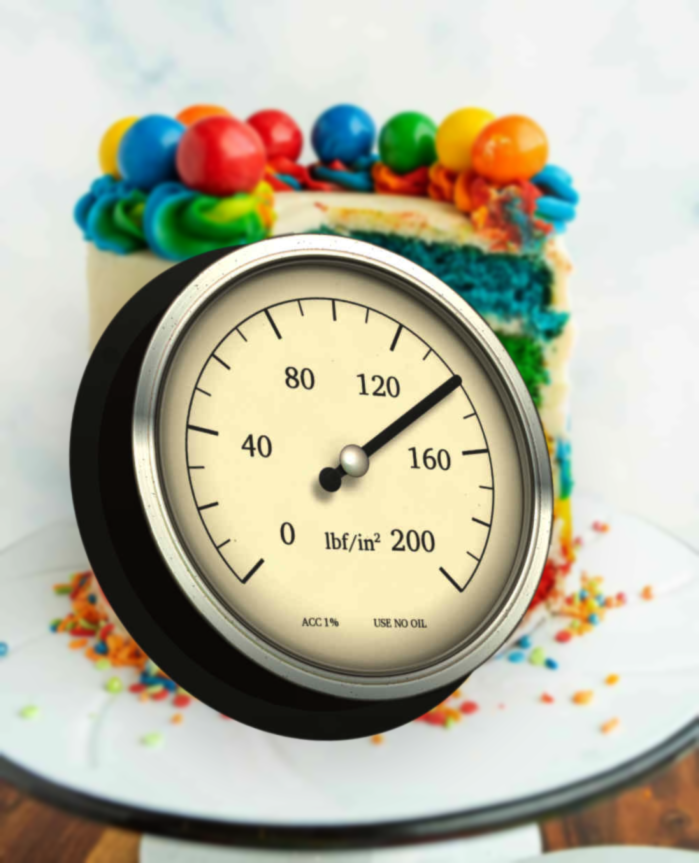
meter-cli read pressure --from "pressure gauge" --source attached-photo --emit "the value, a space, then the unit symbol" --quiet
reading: 140 psi
